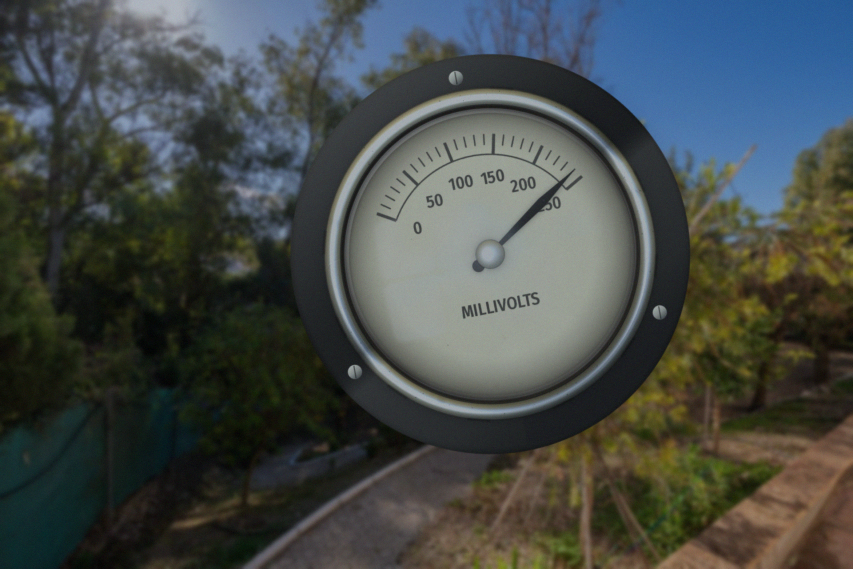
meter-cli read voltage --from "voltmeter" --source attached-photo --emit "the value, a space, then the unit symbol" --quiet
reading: 240 mV
